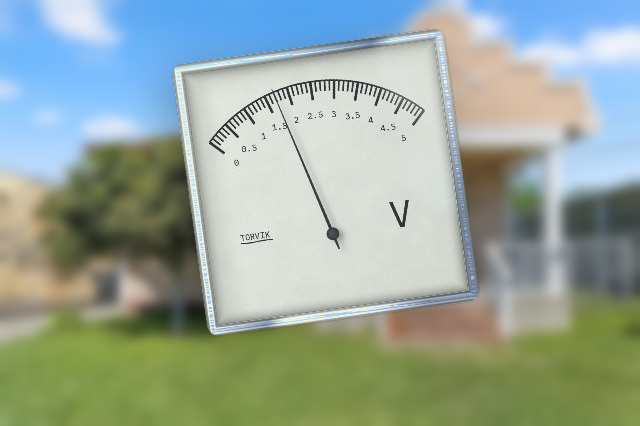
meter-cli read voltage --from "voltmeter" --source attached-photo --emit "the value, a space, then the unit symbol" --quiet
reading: 1.7 V
